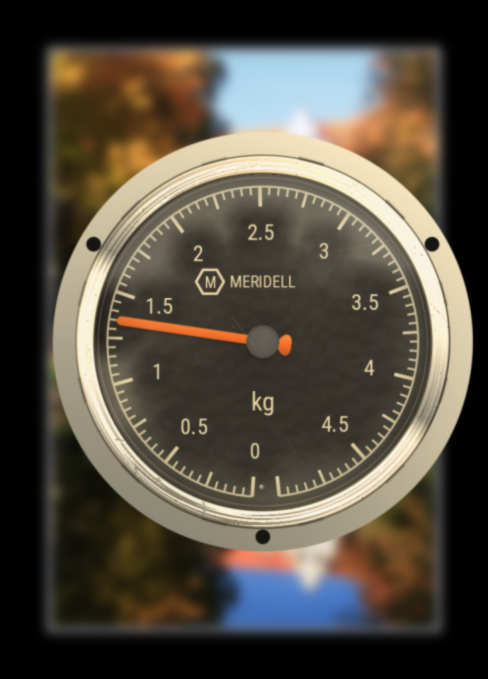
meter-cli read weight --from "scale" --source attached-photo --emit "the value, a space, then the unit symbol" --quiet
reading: 1.35 kg
